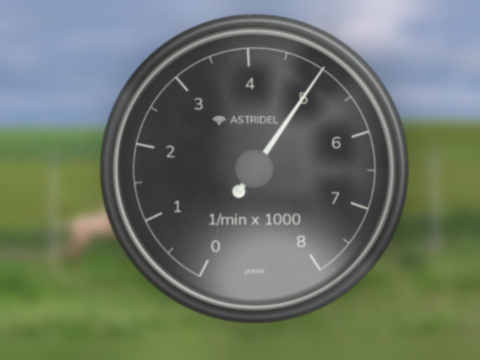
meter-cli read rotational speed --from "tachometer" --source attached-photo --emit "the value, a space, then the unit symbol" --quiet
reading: 5000 rpm
